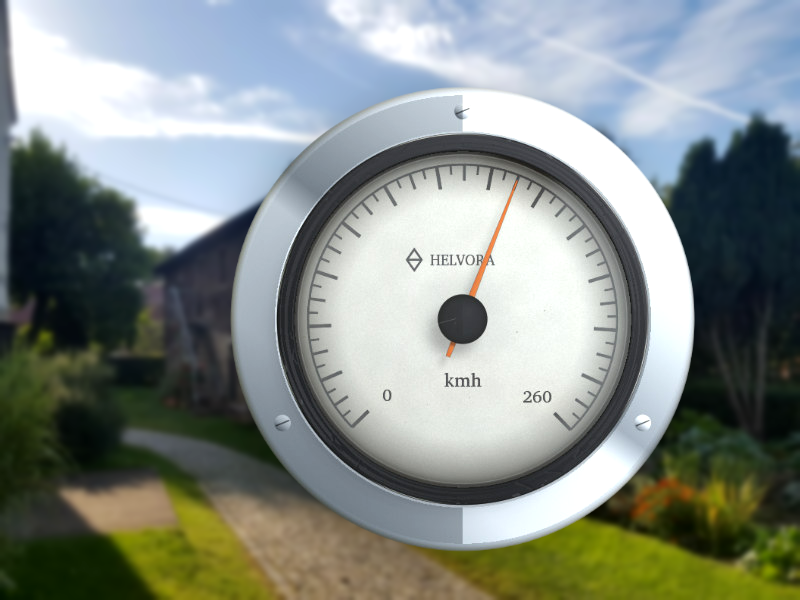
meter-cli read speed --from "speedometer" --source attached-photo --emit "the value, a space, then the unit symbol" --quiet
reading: 150 km/h
